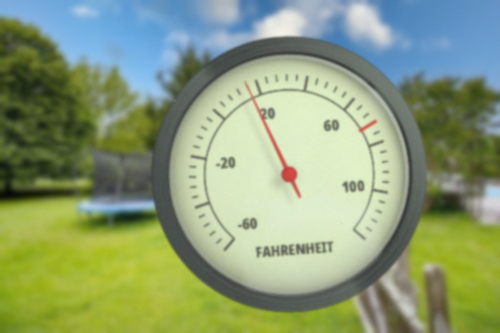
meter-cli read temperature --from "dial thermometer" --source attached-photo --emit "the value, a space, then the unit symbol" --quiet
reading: 16 °F
